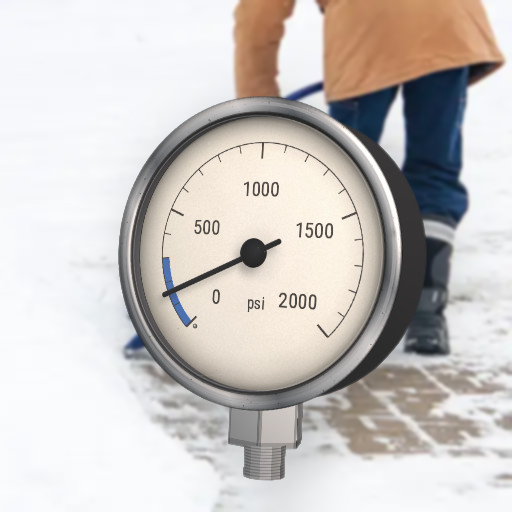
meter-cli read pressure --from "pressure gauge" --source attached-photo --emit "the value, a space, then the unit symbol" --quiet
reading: 150 psi
